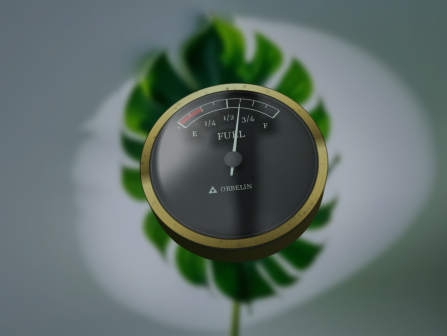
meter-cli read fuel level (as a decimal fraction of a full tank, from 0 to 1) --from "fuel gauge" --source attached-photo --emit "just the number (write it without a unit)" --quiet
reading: 0.625
